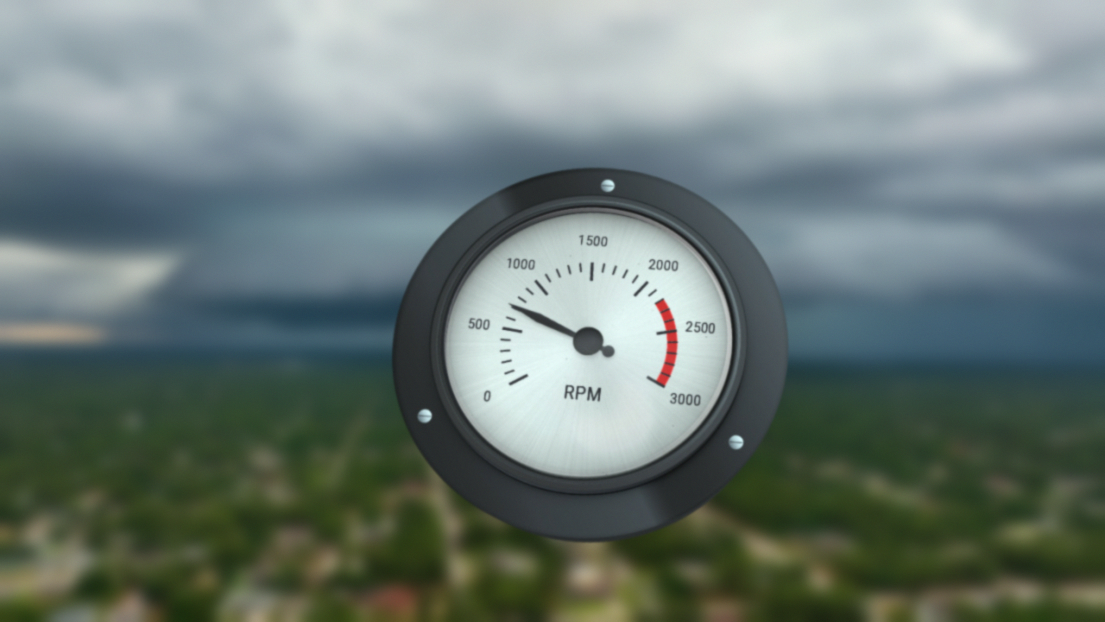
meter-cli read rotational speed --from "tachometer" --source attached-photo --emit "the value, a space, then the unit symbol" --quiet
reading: 700 rpm
